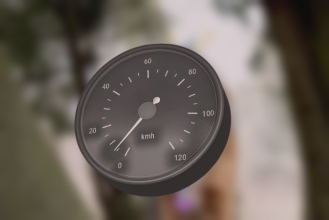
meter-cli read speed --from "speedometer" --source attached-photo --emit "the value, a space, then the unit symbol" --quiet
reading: 5 km/h
